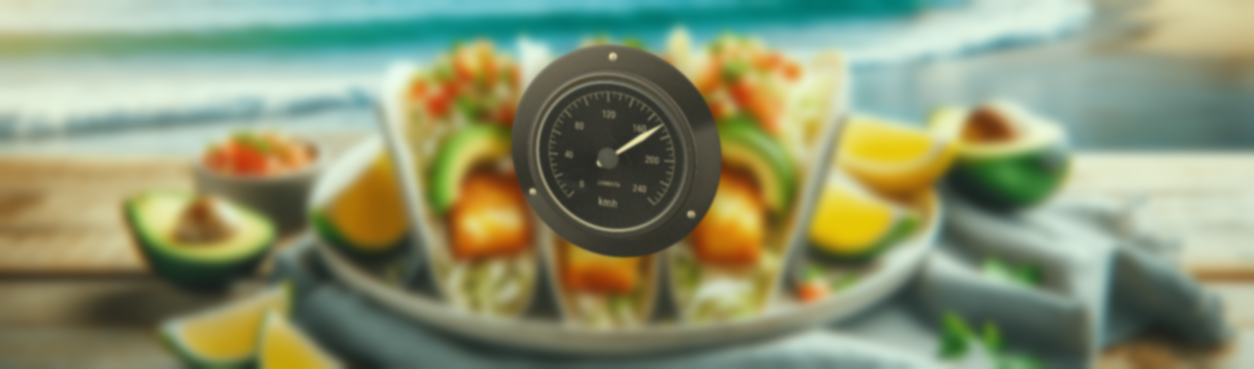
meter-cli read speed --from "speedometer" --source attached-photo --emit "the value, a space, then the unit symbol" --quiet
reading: 170 km/h
